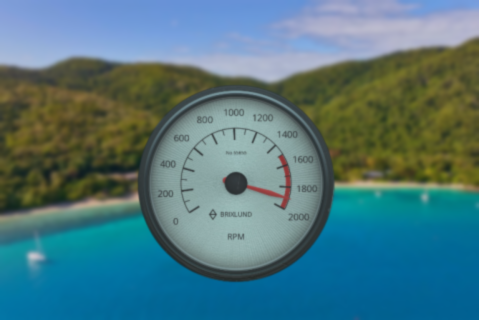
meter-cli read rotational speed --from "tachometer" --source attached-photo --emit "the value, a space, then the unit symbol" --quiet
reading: 1900 rpm
